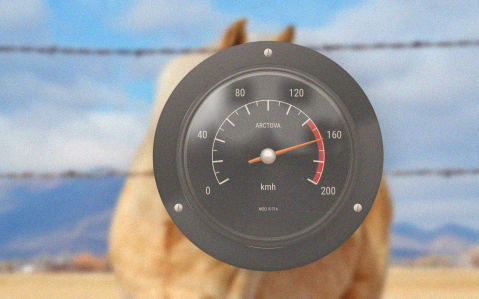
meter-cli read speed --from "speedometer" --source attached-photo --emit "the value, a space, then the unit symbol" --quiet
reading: 160 km/h
